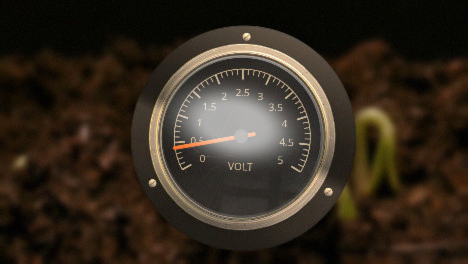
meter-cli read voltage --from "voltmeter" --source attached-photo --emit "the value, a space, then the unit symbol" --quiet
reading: 0.4 V
